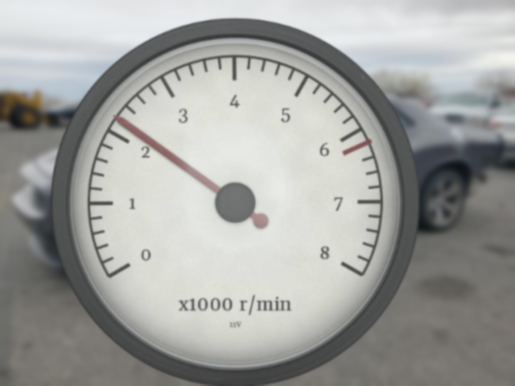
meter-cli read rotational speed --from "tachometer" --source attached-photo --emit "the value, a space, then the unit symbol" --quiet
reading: 2200 rpm
